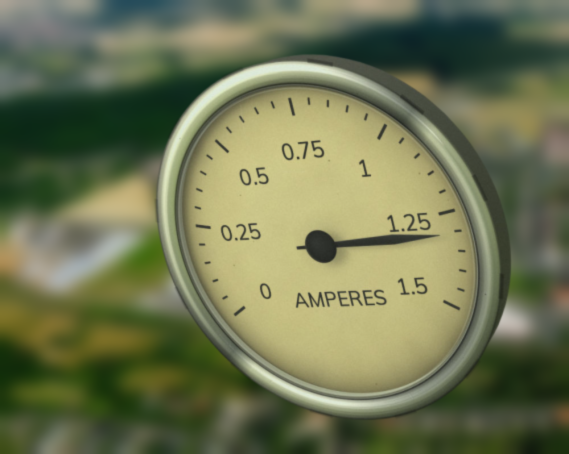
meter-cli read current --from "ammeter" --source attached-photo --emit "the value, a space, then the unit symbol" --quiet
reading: 1.3 A
